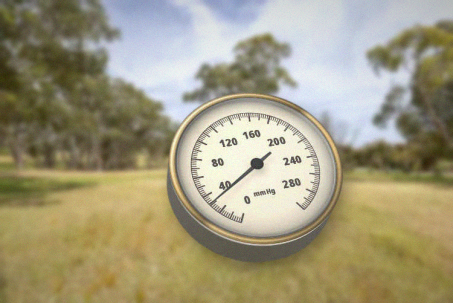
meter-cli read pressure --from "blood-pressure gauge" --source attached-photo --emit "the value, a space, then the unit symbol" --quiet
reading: 30 mmHg
